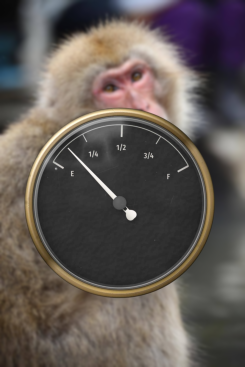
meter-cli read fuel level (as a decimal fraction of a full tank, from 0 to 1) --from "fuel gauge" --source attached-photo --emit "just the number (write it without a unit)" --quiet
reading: 0.125
